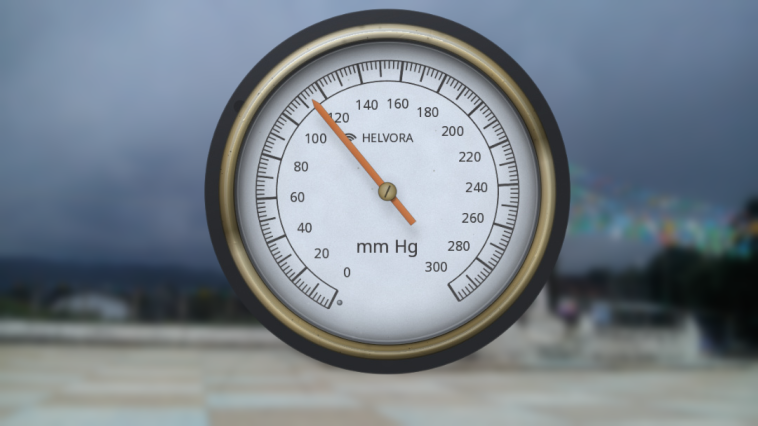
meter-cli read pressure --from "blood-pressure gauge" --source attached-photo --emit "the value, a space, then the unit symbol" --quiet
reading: 114 mmHg
